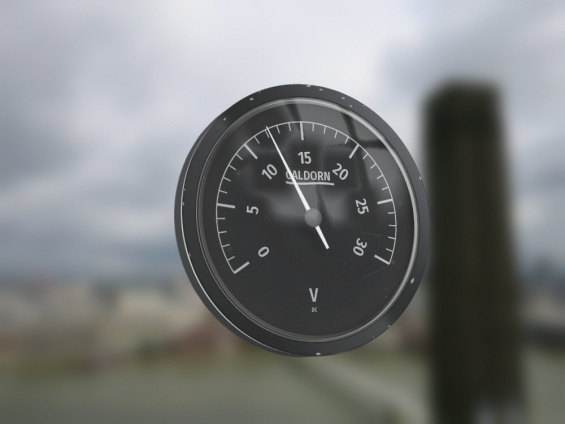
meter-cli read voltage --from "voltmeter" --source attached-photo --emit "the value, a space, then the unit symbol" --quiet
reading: 12 V
